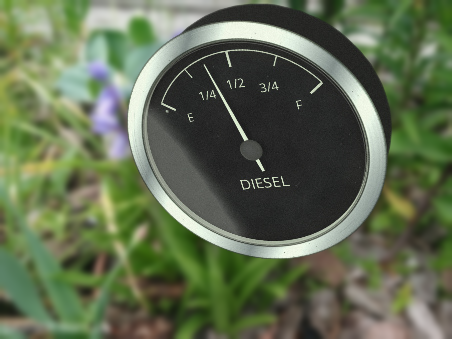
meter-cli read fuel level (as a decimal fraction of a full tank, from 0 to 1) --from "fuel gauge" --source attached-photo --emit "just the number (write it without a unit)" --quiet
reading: 0.375
